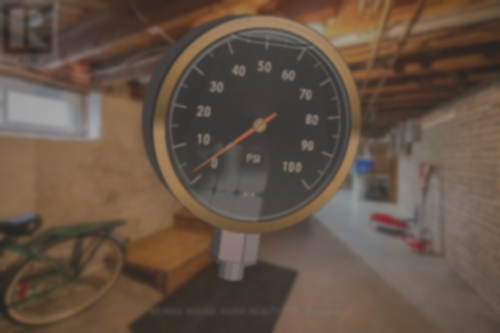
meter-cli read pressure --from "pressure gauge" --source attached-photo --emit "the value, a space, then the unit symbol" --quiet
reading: 2.5 psi
